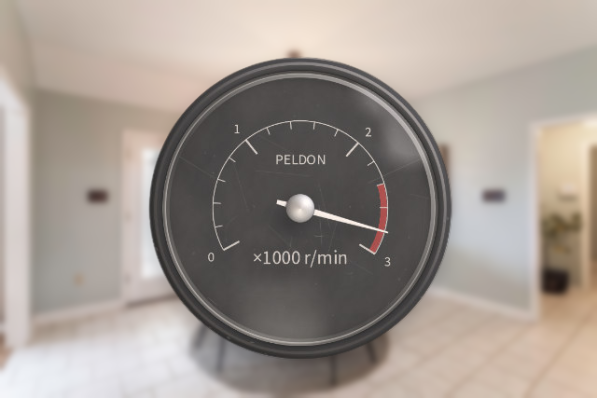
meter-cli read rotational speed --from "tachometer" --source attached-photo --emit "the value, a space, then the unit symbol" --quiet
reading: 2800 rpm
